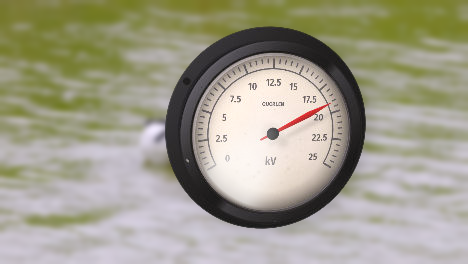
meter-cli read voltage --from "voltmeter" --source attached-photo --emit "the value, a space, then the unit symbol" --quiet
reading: 19 kV
